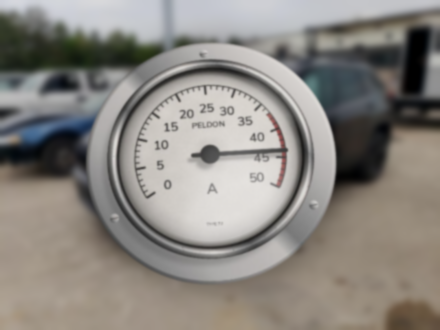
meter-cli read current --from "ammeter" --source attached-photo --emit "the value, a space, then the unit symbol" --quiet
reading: 44 A
